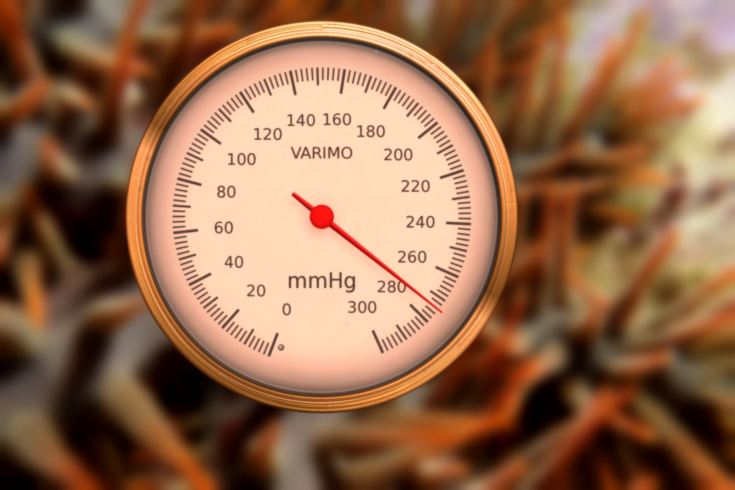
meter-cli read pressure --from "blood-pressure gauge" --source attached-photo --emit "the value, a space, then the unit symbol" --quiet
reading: 274 mmHg
